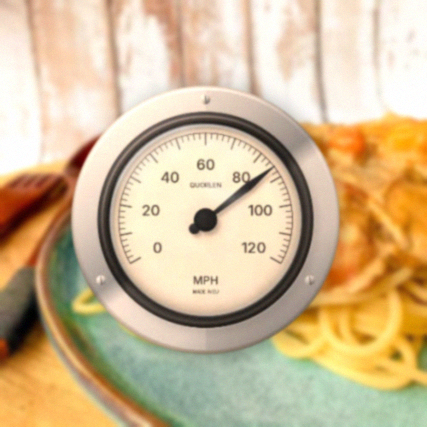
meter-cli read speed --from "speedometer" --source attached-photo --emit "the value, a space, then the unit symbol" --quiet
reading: 86 mph
